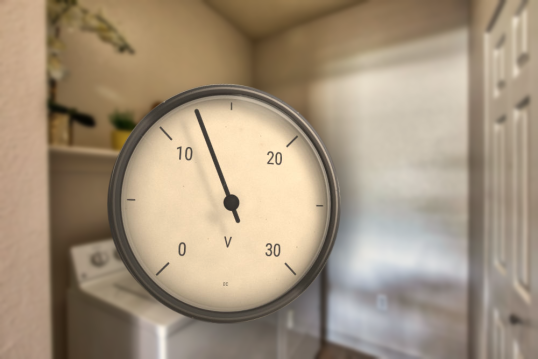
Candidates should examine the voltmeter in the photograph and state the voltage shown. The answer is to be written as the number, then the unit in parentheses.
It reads 12.5 (V)
